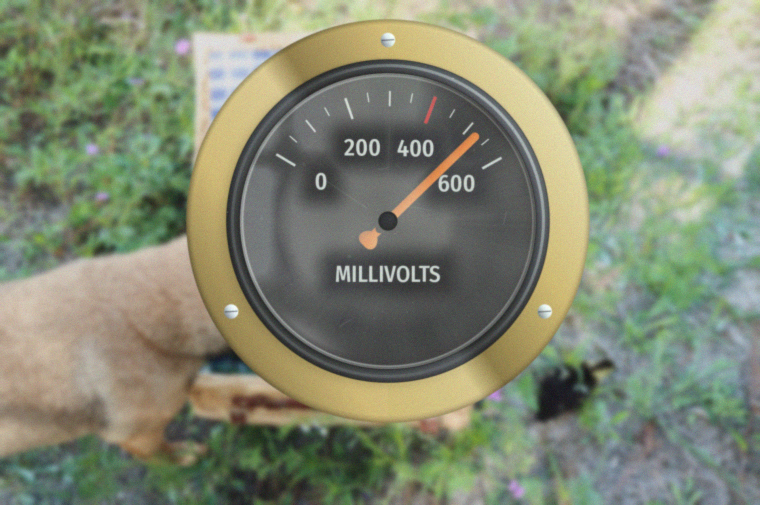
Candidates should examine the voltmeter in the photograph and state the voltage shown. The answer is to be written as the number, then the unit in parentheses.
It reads 525 (mV)
